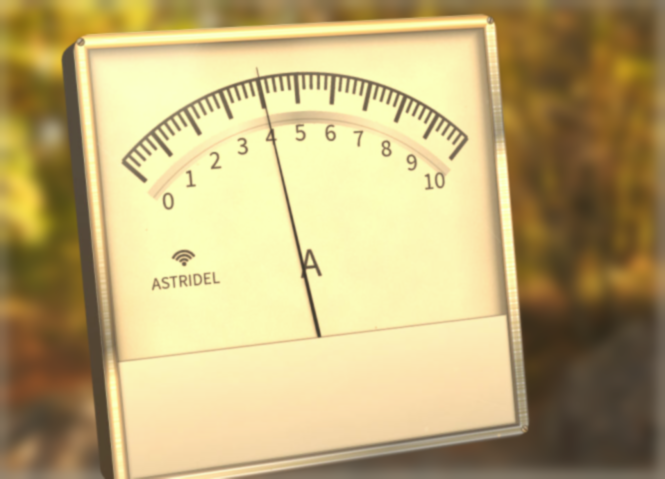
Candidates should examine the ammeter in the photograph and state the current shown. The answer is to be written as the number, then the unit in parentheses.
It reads 4 (A)
